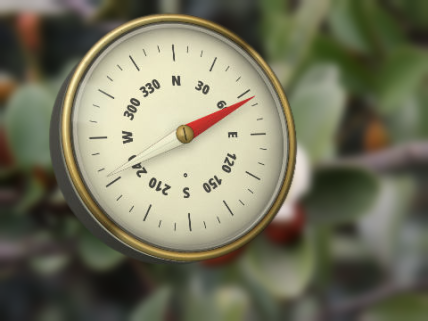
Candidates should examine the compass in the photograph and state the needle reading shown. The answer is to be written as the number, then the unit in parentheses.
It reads 65 (°)
